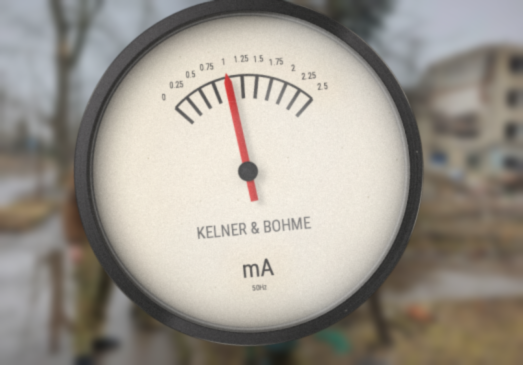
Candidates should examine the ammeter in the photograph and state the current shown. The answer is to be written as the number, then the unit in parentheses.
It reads 1 (mA)
